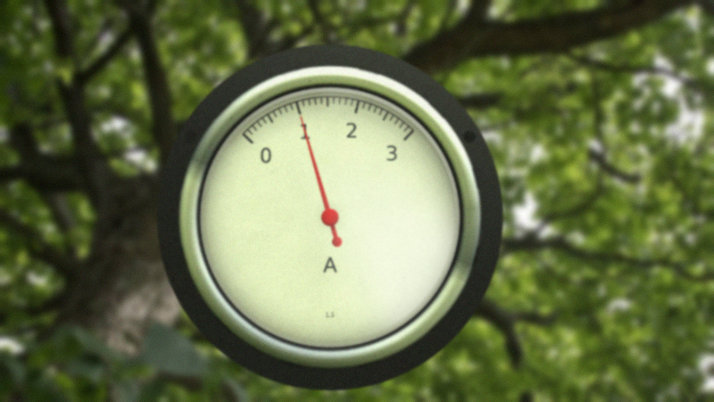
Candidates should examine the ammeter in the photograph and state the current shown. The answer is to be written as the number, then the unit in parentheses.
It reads 1 (A)
